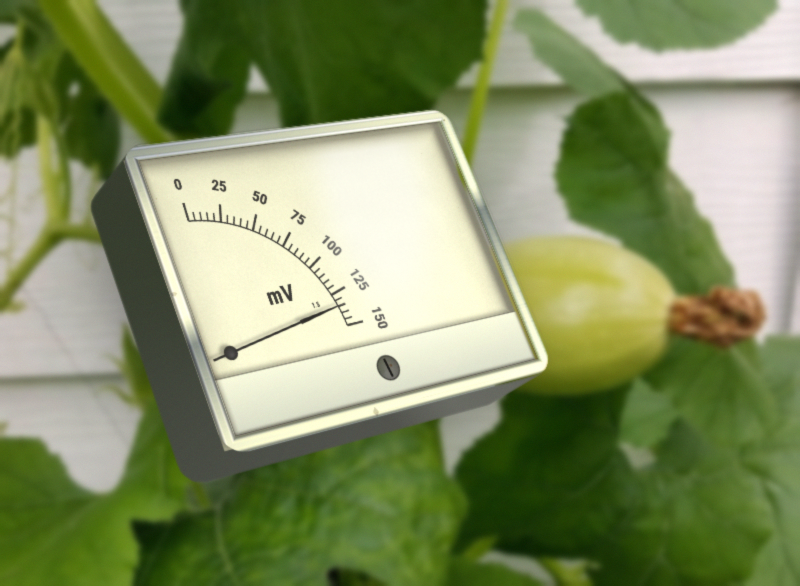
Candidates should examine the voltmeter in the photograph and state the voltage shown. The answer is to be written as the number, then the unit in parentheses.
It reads 135 (mV)
